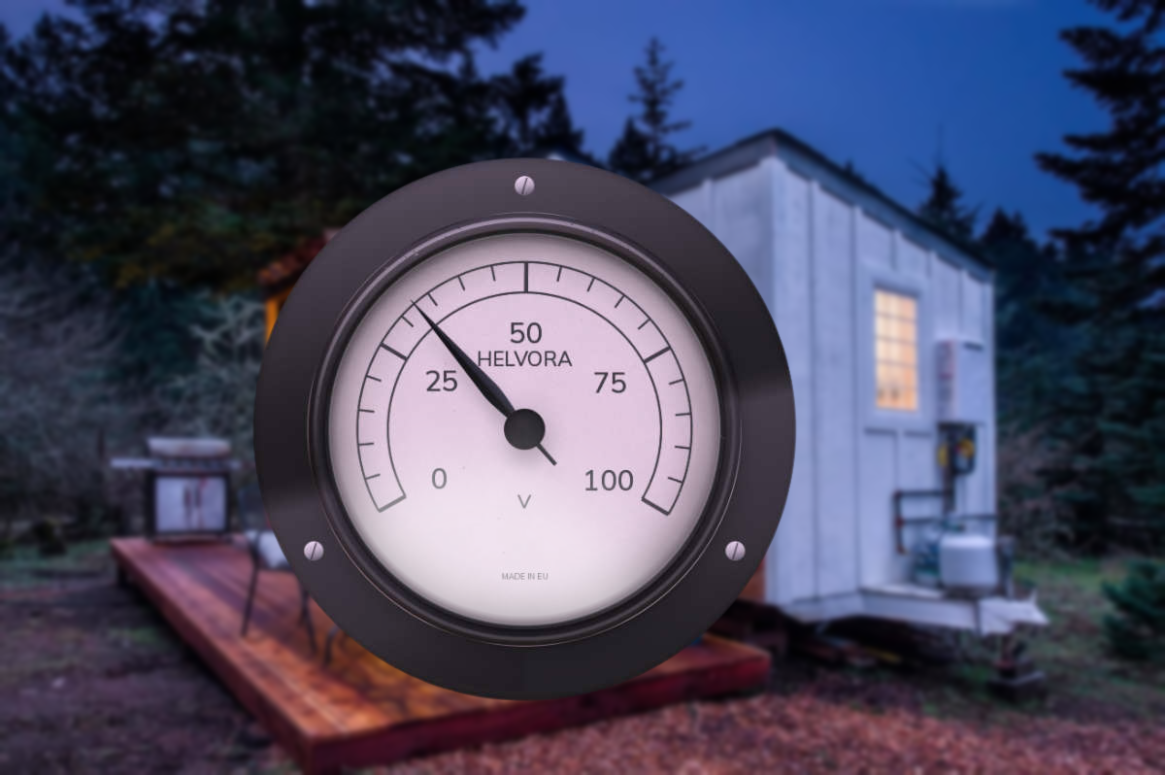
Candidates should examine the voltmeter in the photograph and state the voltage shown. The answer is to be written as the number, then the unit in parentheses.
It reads 32.5 (V)
